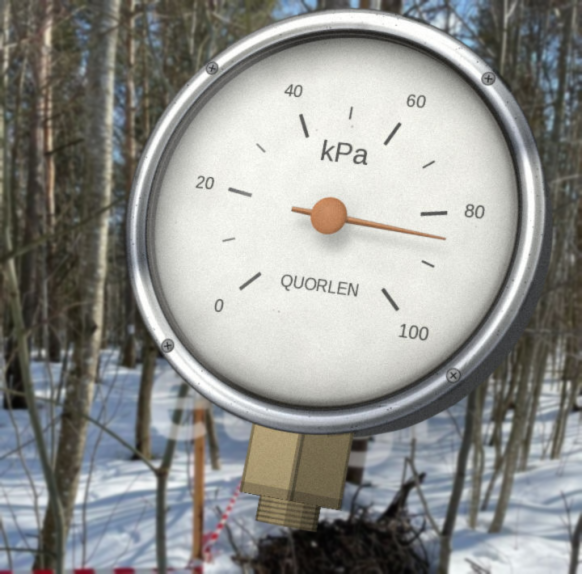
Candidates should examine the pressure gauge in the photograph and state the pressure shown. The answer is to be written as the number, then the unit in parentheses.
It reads 85 (kPa)
